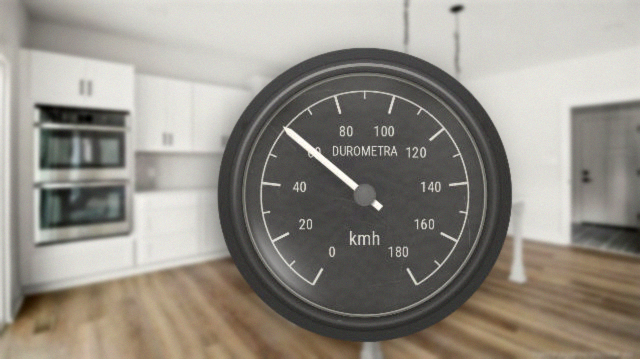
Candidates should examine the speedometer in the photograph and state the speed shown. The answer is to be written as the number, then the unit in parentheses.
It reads 60 (km/h)
